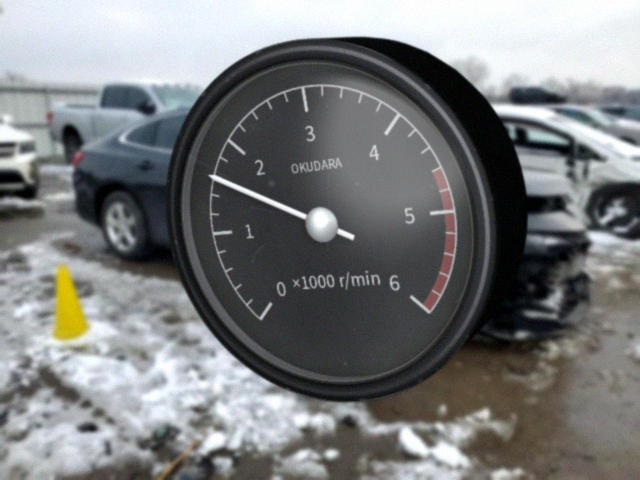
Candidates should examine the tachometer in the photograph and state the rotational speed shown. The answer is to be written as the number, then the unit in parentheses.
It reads 1600 (rpm)
